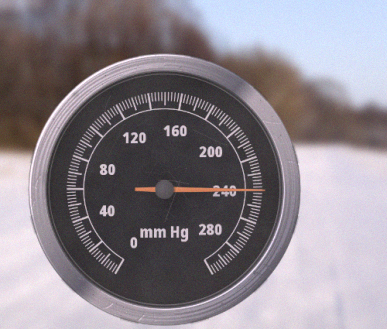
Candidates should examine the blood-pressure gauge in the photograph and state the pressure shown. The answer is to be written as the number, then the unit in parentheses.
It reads 240 (mmHg)
